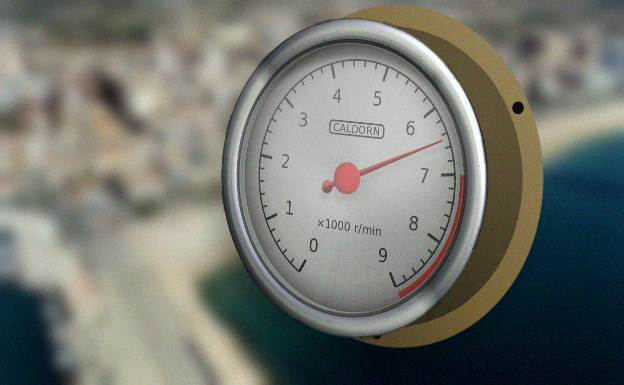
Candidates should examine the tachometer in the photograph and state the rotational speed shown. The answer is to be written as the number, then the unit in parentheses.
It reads 6500 (rpm)
